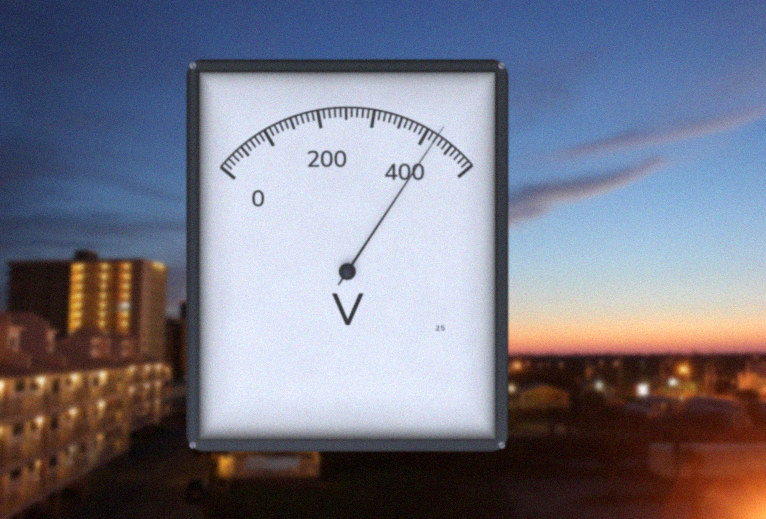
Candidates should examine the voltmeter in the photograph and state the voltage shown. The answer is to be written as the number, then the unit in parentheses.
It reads 420 (V)
